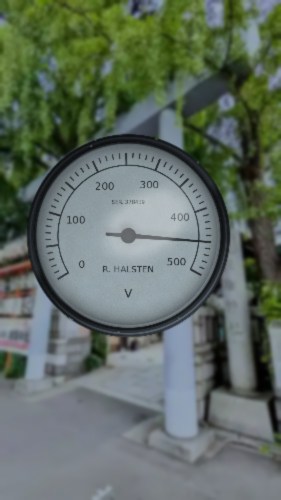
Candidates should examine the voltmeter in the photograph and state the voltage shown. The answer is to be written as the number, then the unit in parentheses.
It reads 450 (V)
